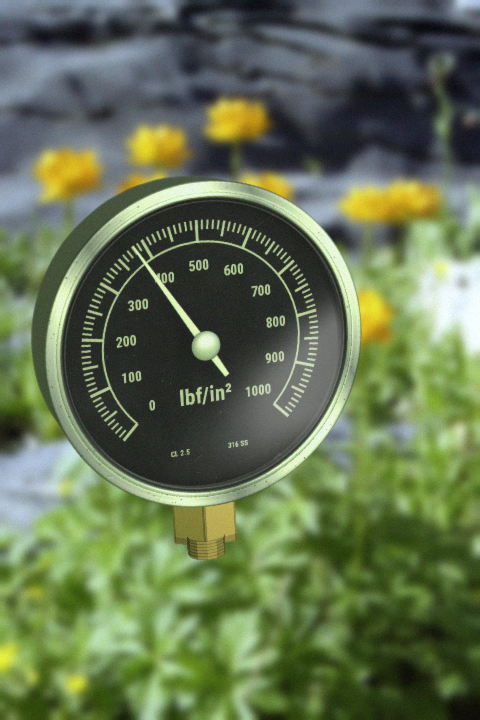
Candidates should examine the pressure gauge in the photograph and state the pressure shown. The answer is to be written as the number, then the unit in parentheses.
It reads 380 (psi)
